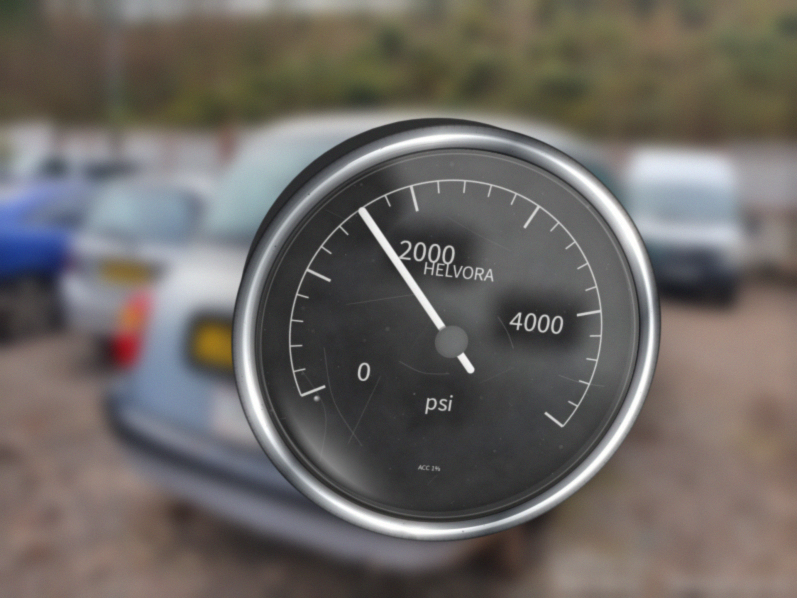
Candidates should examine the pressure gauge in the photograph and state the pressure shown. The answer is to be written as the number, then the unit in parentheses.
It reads 1600 (psi)
